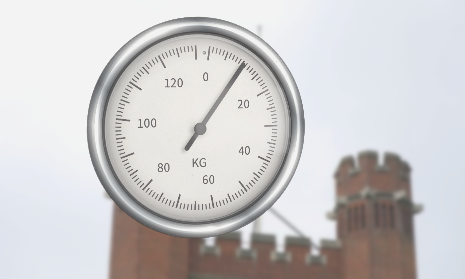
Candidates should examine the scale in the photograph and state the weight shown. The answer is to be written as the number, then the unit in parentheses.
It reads 10 (kg)
